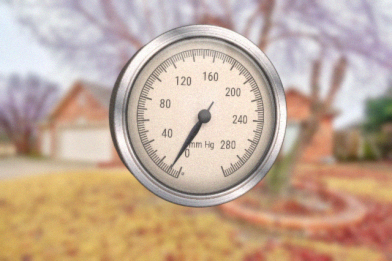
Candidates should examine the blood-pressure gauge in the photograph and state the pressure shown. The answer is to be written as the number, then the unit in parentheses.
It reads 10 (mmHg)
